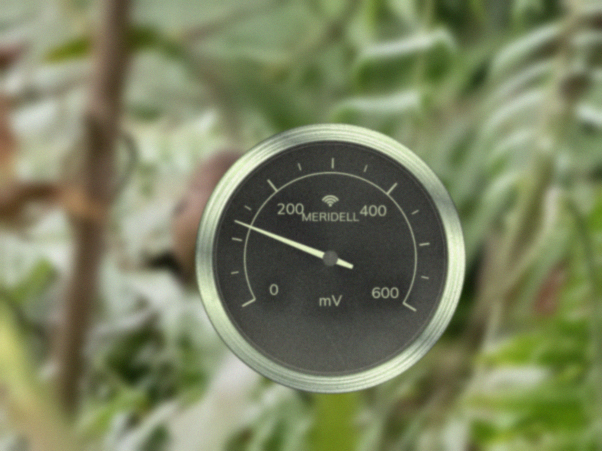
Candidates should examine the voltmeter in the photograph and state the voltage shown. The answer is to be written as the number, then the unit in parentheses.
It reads 125 (mV)
